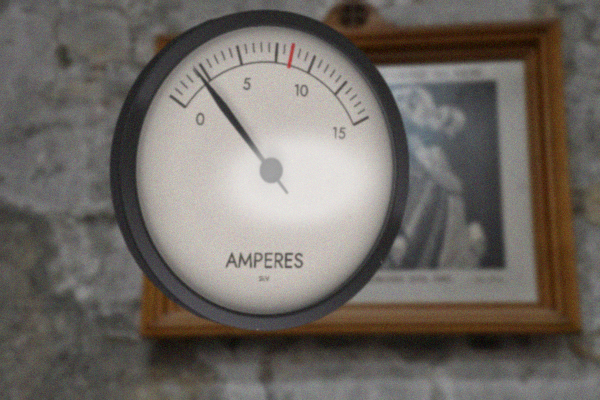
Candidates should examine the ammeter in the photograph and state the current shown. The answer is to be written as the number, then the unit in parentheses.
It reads 2 (A)
